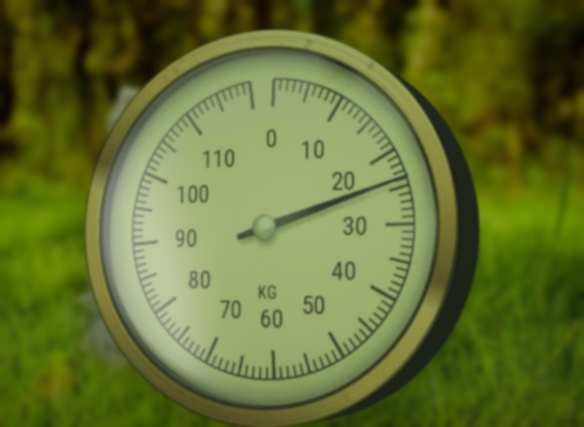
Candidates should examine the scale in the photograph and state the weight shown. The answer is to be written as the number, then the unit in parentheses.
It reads 24 (kg)
